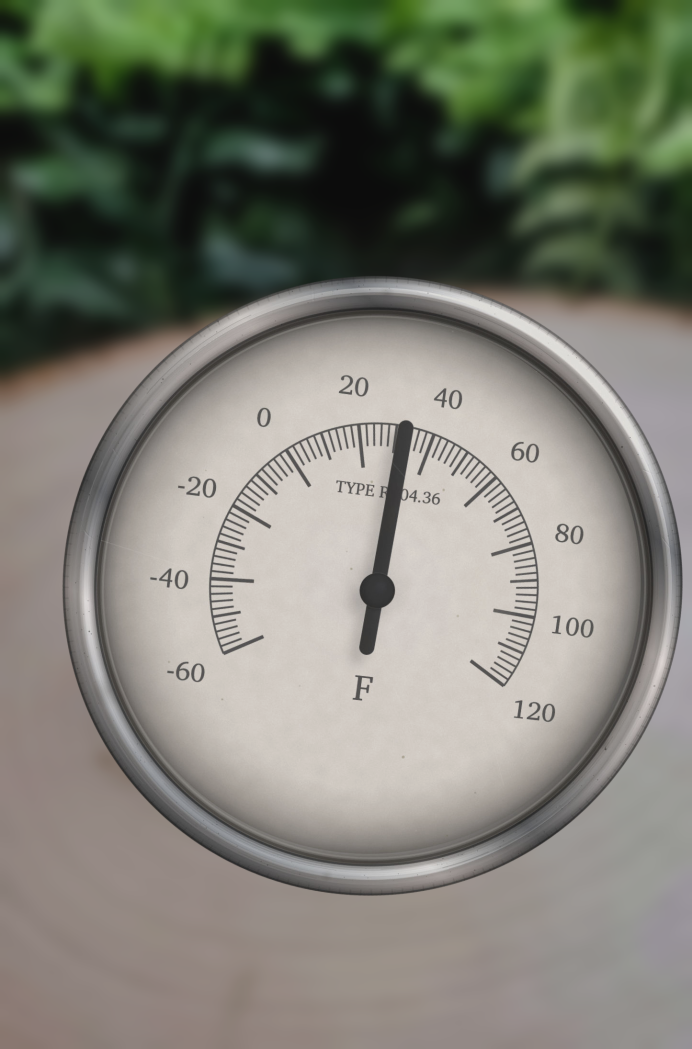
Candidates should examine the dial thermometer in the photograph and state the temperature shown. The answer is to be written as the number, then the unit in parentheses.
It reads 32 (°F)
